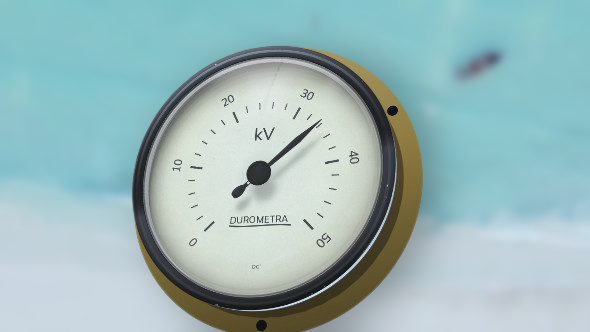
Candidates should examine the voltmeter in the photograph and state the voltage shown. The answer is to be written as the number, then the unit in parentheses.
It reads 34 (kV)
